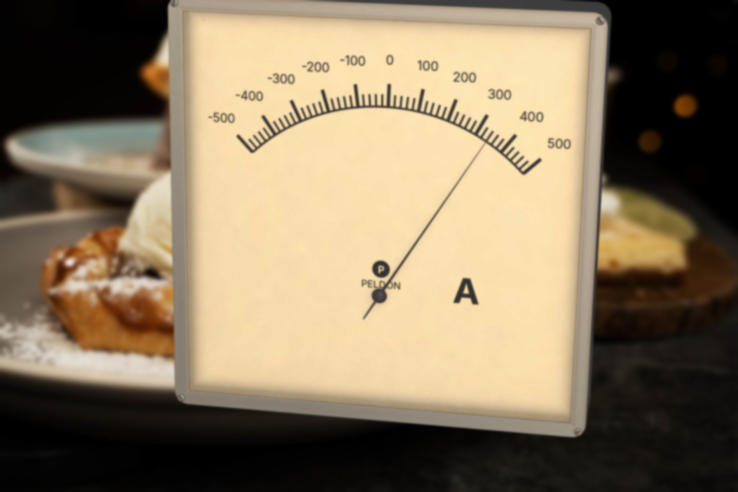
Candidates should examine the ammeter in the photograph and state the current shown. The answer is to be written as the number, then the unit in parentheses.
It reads 340 (A)
